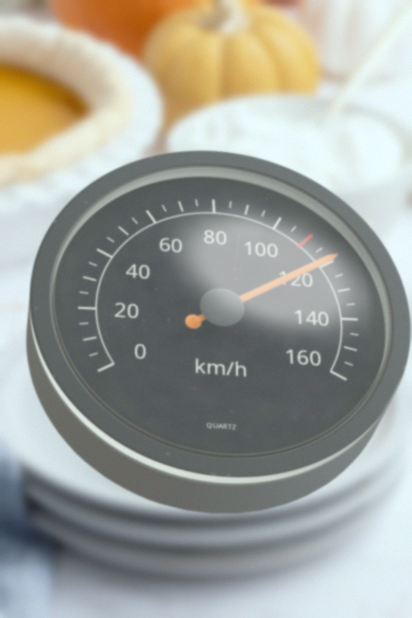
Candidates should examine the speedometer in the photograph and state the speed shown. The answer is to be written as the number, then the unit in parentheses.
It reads 120 (km/h)
